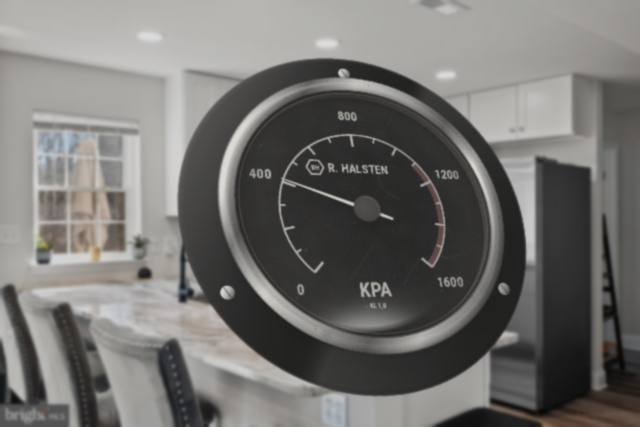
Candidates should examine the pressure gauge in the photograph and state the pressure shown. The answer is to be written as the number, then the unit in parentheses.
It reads 400 (kPa)
